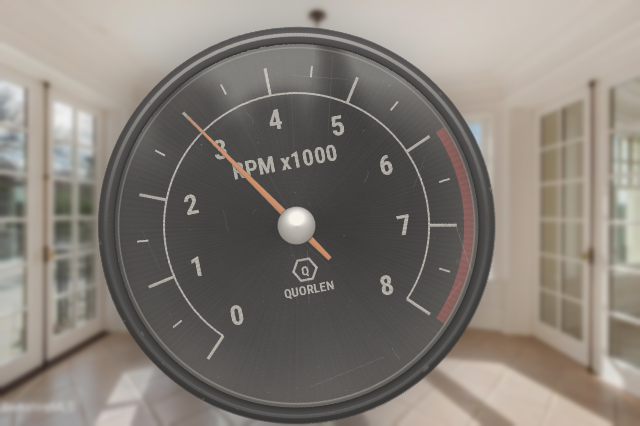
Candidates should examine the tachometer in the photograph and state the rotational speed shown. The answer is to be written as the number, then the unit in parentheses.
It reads 3000 (rpm)
